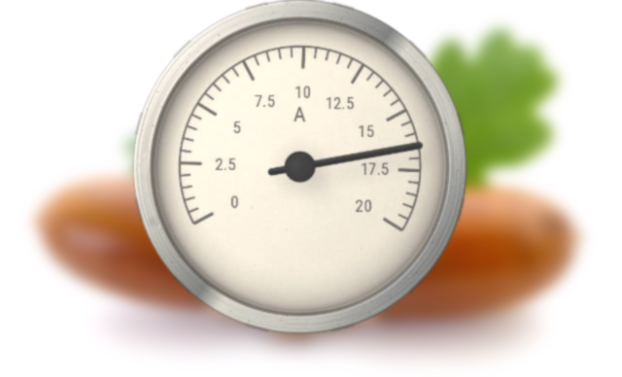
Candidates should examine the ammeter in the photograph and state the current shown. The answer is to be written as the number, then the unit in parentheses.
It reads 16.5 (A)
